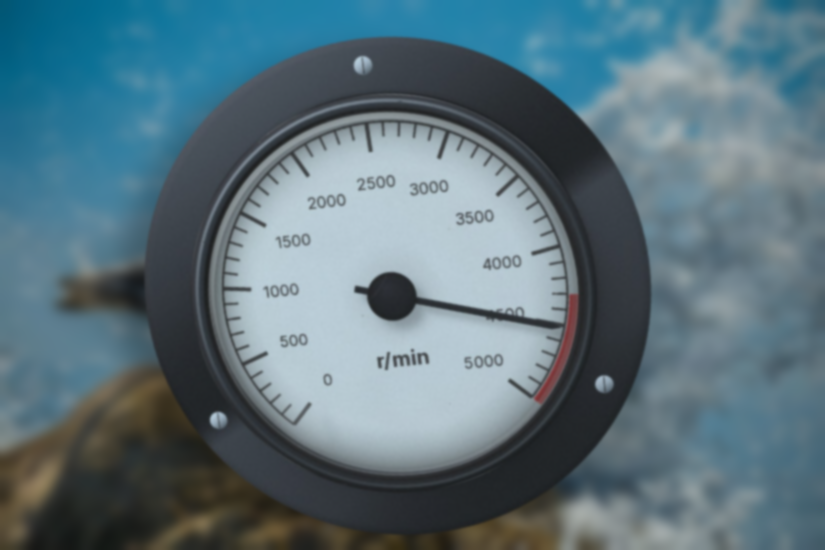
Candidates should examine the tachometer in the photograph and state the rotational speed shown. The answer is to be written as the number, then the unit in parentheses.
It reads 4500 (rpm)
